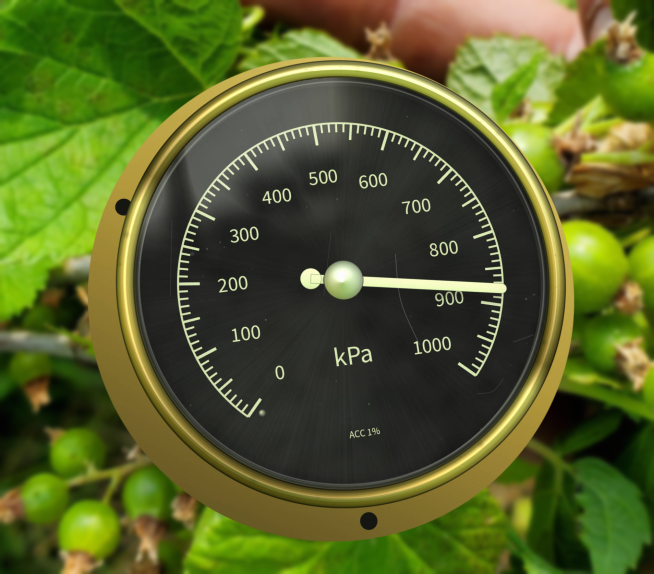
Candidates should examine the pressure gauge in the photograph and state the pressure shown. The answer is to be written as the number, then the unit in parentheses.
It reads 880 (kPa)
